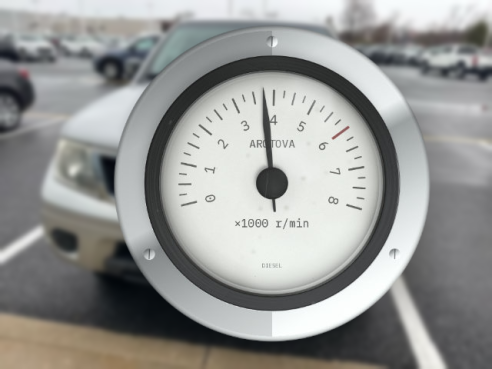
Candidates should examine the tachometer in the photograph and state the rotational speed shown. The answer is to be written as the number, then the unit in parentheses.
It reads 3750 (rpm)
